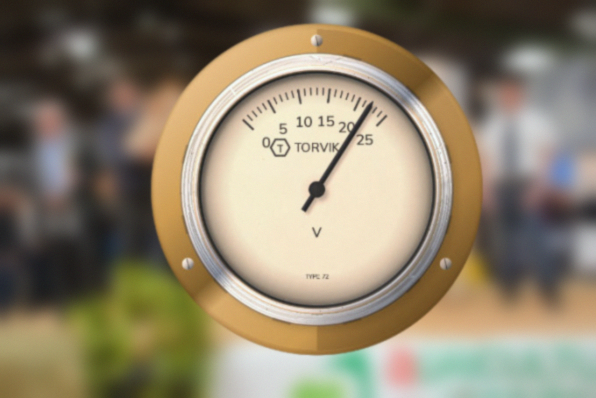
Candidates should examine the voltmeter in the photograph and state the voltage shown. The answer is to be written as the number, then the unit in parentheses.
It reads 22 (V)
